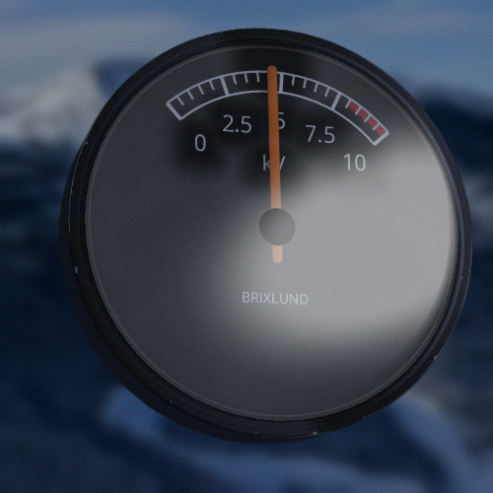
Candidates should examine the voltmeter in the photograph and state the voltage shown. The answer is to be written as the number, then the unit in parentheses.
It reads 4.5 (kV)
